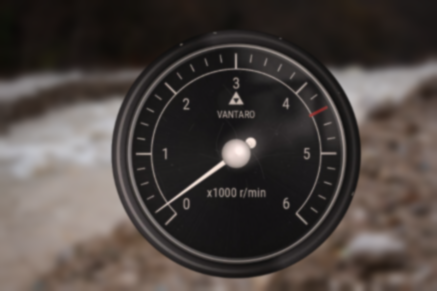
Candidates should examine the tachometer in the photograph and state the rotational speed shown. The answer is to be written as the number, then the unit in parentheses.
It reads 200 (rpm)
